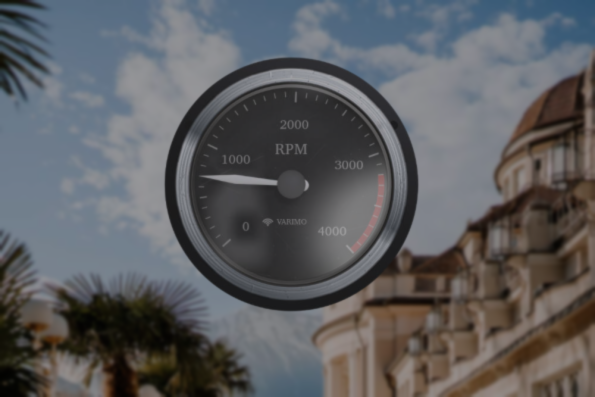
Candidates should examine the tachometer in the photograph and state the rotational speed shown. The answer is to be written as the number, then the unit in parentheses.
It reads 700 (rpm)
